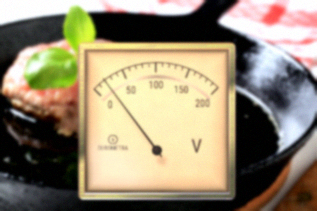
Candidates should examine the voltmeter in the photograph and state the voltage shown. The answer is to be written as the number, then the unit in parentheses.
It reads 20 (V)
